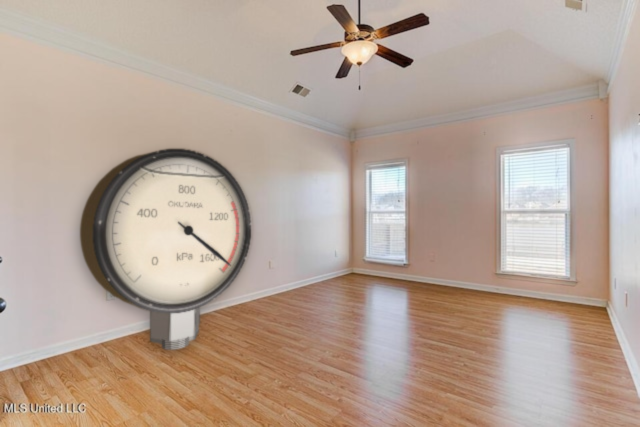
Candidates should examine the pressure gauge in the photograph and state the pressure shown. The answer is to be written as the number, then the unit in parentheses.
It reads 1550 (kPa)
